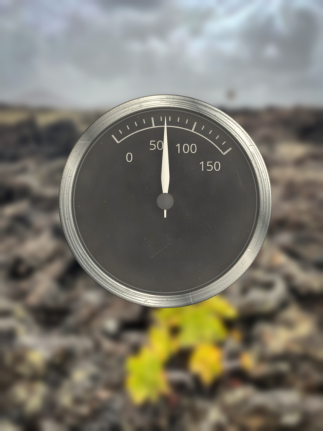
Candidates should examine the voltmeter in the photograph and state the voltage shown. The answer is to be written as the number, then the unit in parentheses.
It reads 65 (V)
